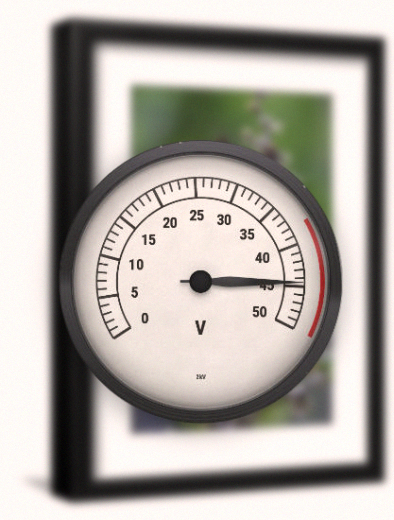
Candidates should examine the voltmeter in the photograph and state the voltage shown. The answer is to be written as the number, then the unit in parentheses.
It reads 44.5 (V)
